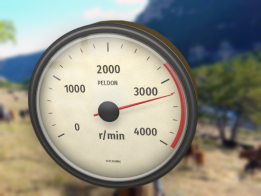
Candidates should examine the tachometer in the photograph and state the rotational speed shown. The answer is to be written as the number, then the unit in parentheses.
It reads 3200 (rpm)
